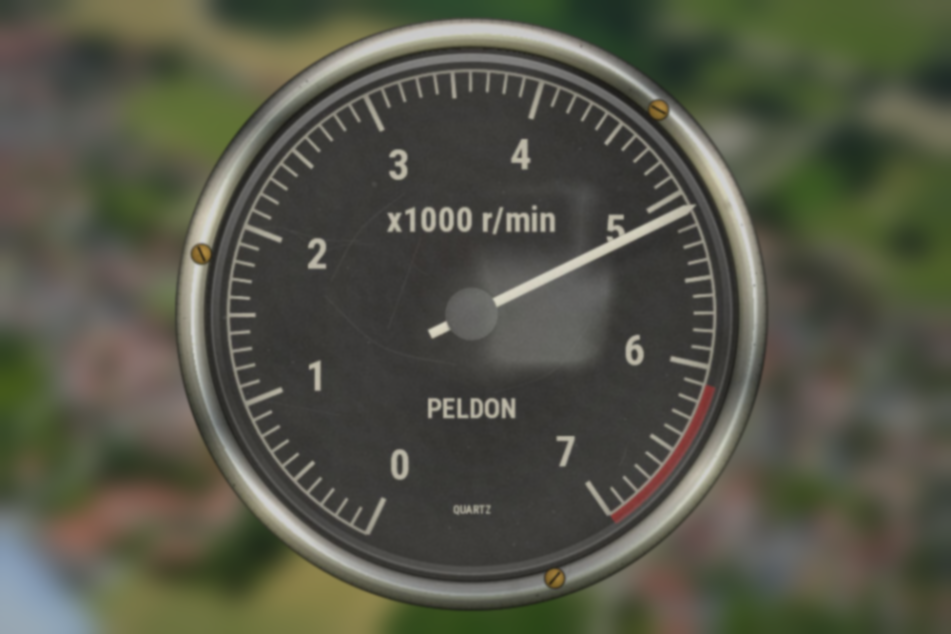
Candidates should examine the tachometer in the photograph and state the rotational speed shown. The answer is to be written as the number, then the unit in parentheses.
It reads 5100 (rpm)
